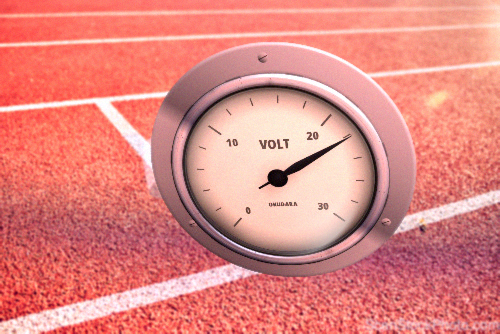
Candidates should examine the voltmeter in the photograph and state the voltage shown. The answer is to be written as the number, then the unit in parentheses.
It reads 22 (V)
